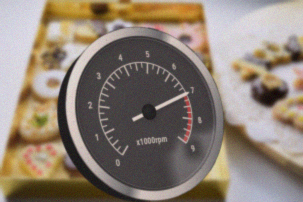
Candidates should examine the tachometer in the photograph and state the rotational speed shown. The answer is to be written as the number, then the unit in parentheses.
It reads 7000 (rpm)
